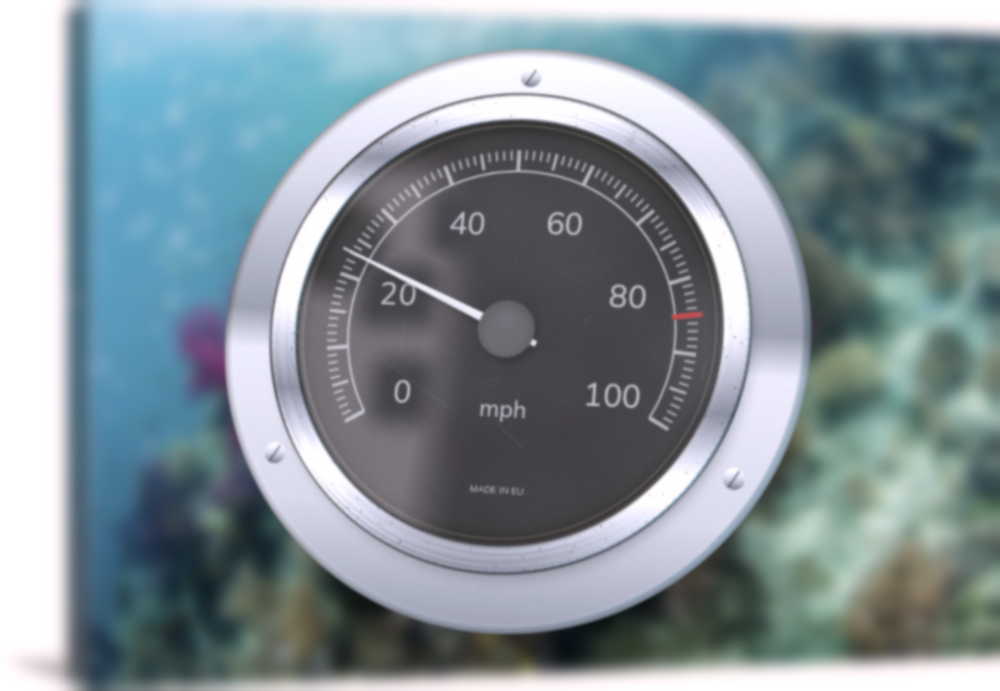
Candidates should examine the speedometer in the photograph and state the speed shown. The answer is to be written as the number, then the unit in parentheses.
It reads 23 (mph)
